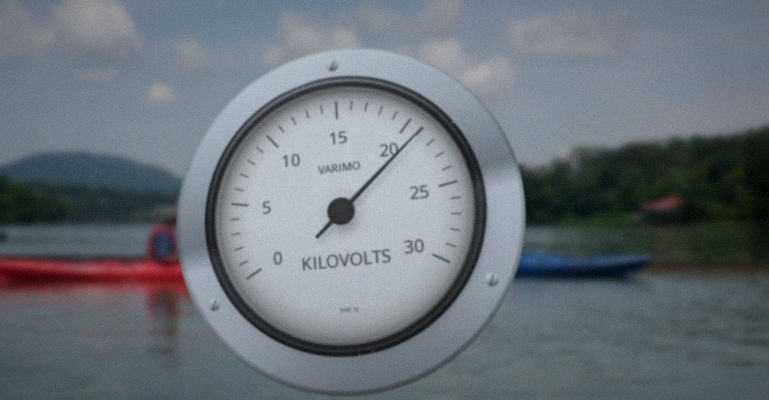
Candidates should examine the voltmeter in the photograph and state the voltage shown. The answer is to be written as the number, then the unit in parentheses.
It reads 21 (kV)
